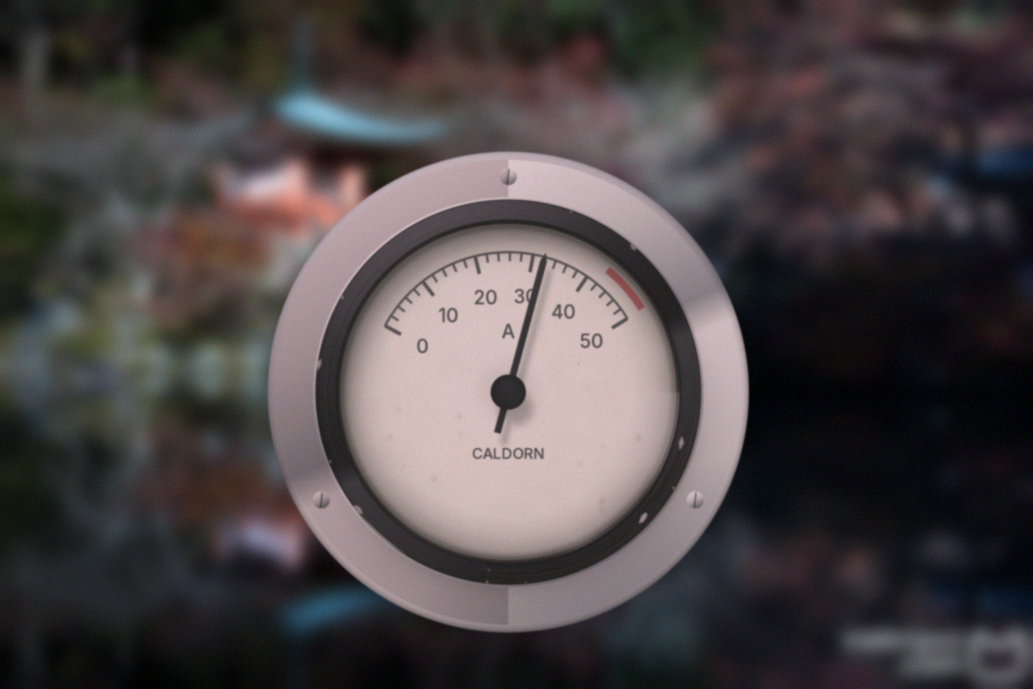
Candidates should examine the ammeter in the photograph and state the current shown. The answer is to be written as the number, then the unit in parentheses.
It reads 32 (A)
